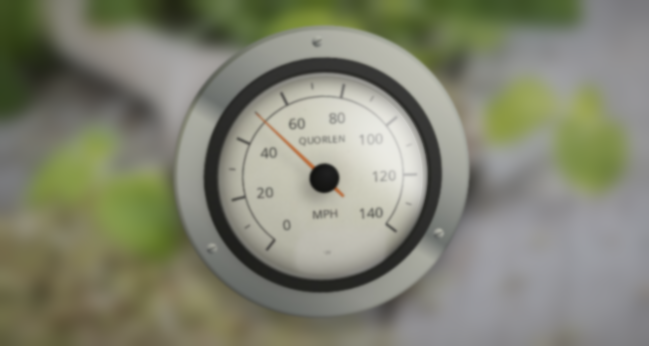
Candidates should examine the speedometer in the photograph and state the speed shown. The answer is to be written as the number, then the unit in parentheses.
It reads 50 (mph)
